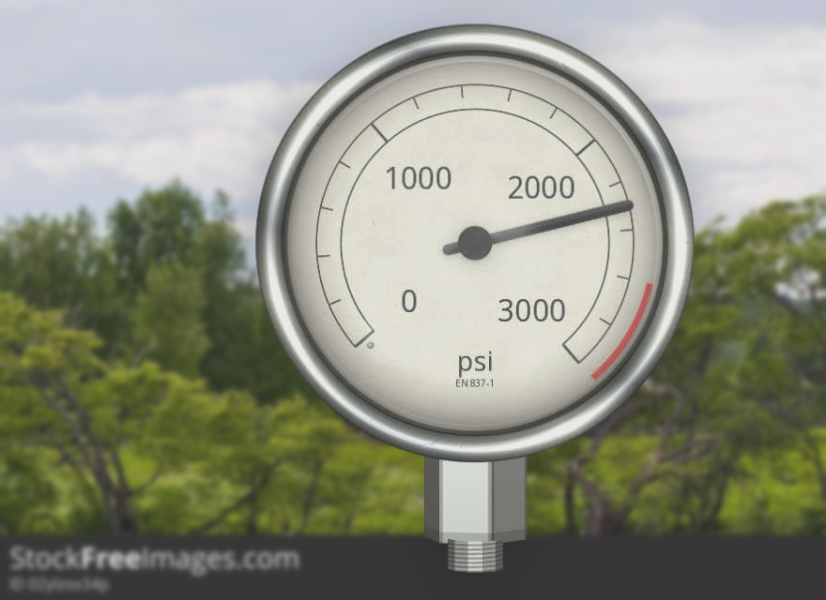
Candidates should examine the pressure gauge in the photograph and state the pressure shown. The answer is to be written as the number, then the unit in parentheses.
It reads 2300 (psi)
